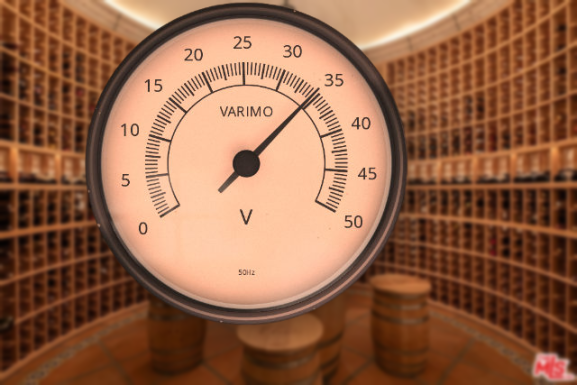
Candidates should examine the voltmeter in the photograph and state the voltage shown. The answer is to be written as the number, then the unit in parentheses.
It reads 34.5 (V)
